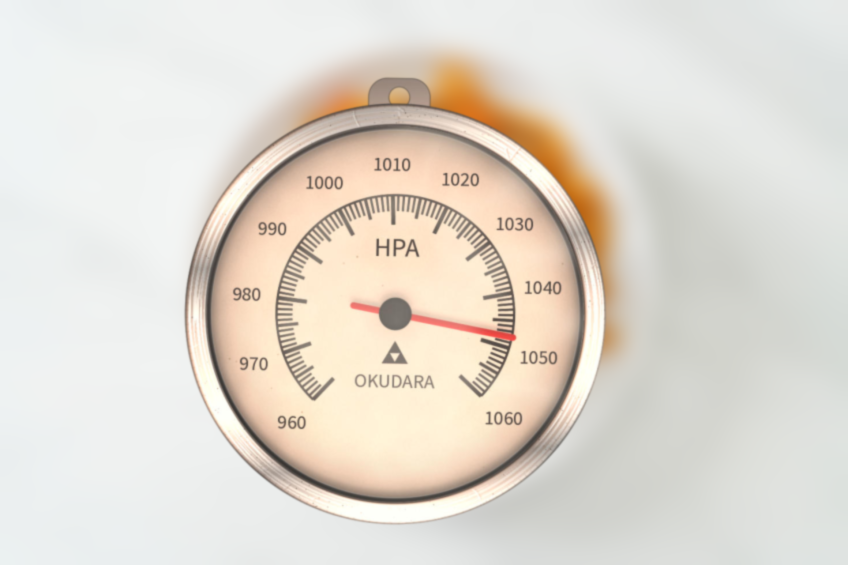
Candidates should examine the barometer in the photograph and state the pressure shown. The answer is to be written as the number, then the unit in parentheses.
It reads 1048 (hPa)
